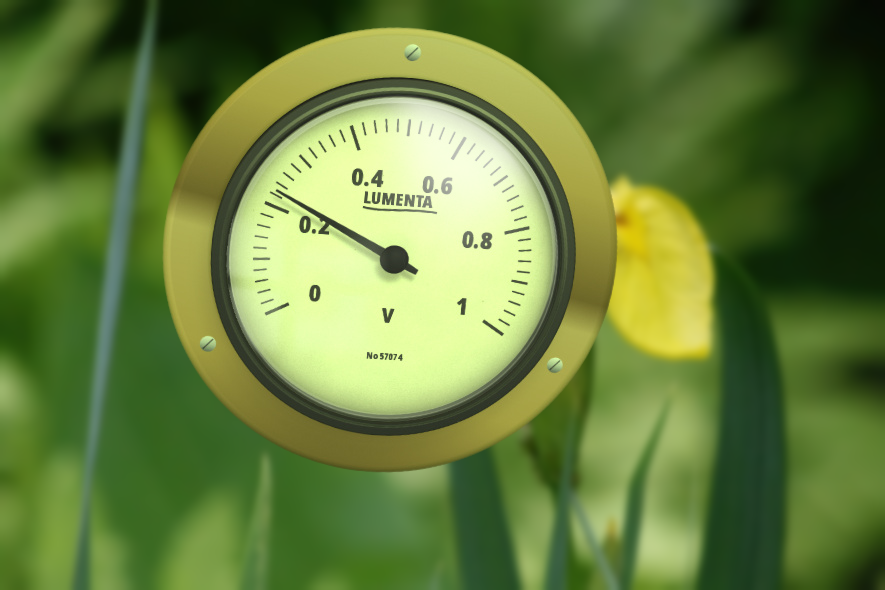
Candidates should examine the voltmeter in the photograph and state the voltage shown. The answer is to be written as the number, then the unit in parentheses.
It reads 0.23 (V)
